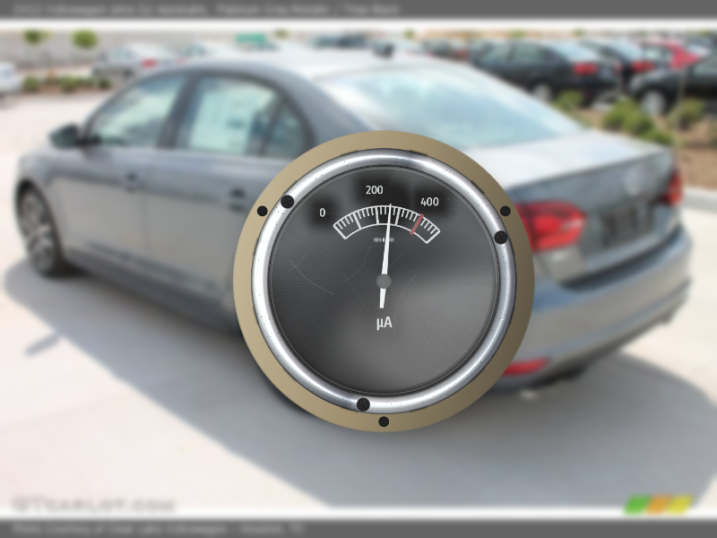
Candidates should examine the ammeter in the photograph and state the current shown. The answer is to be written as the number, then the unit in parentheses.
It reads 260 (µA)
